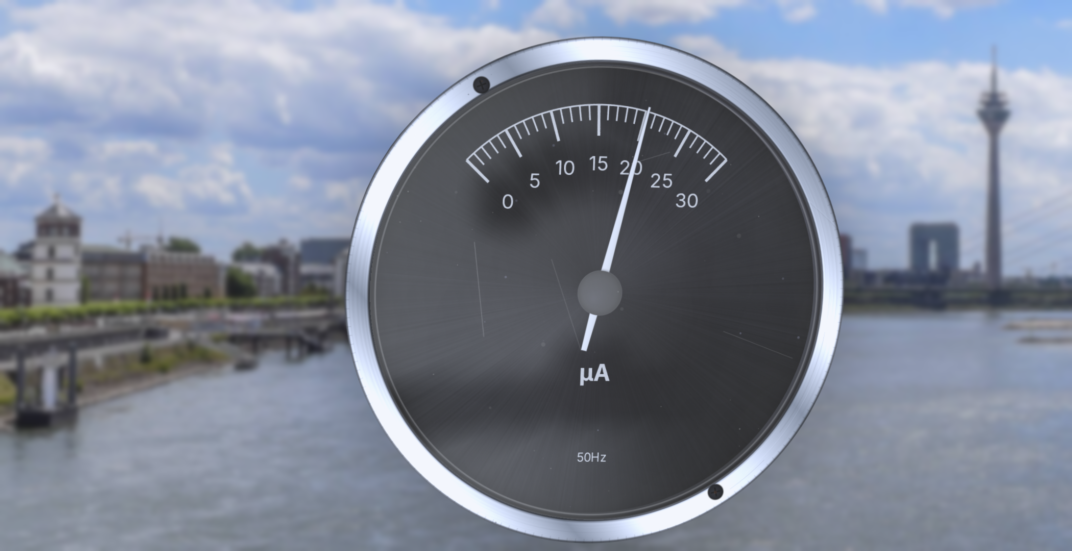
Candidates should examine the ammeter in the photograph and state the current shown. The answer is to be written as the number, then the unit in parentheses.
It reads 20 (µA)
